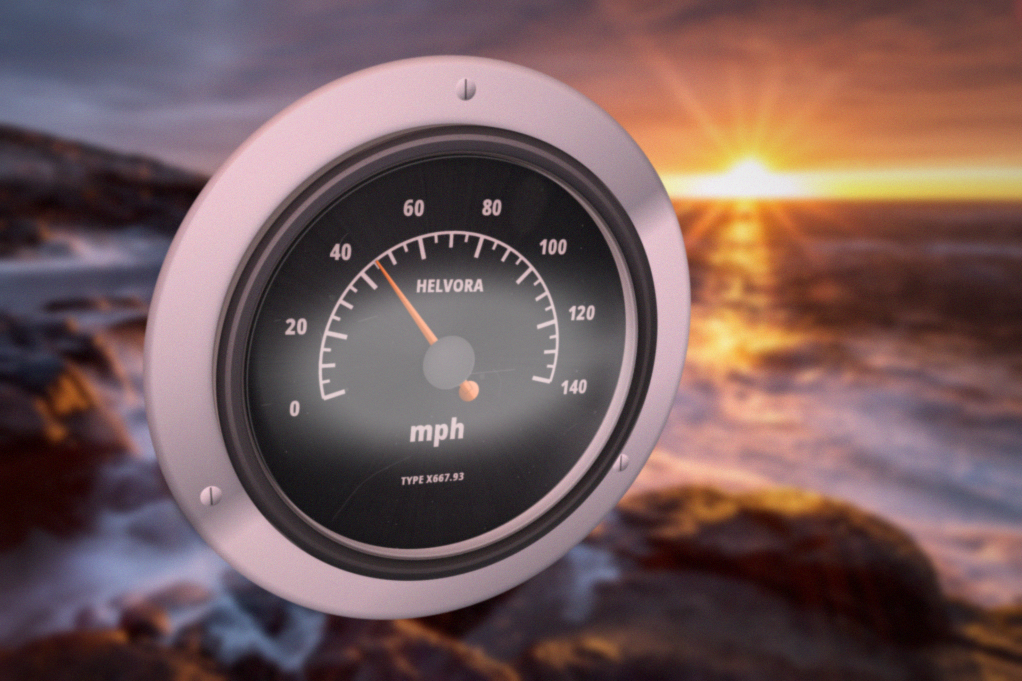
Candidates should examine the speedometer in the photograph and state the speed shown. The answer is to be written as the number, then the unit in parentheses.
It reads 45 (mph)
